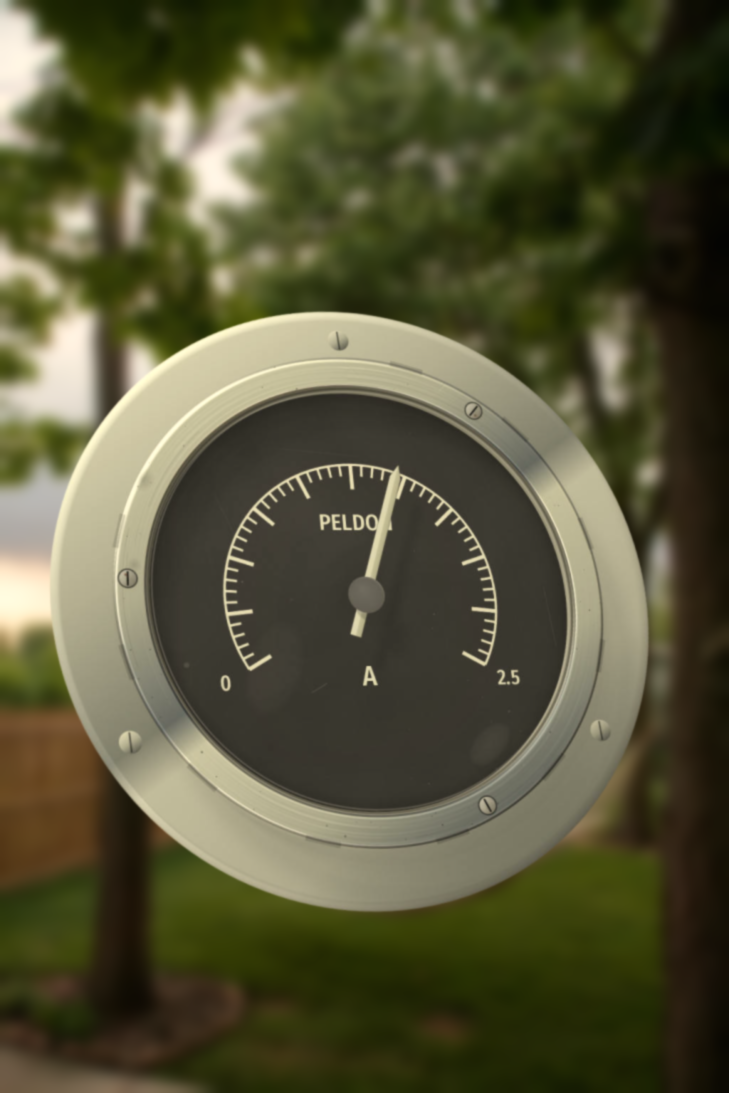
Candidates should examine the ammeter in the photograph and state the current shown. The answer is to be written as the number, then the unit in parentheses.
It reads 1.45 (A)
